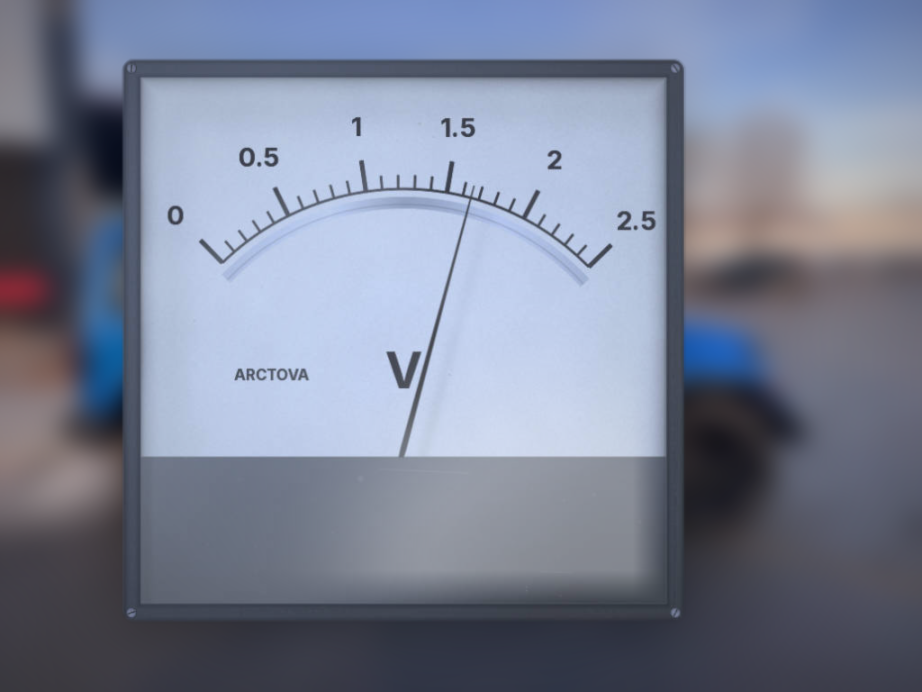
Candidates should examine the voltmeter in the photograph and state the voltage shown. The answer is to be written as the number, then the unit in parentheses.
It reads 1.65 (V)
